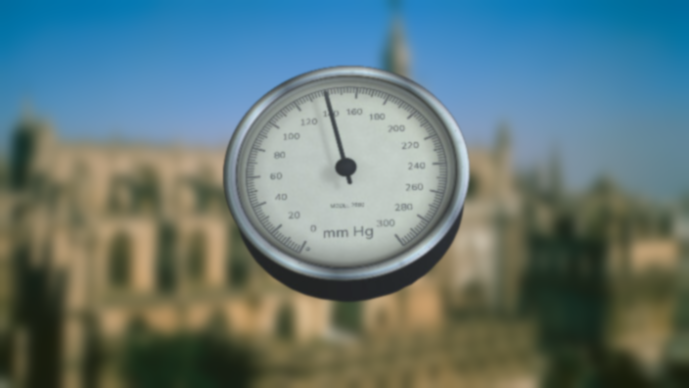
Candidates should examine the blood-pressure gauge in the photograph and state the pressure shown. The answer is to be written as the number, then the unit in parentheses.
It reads 140 (mmHg)
